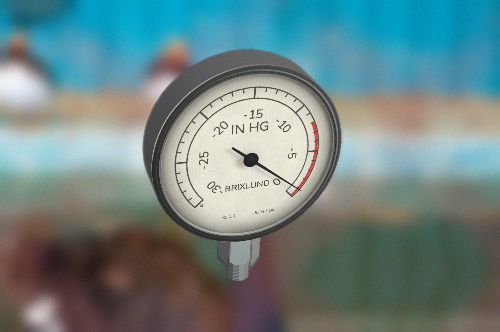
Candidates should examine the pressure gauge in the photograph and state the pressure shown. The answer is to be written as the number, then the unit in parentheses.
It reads -1 (inHg)
